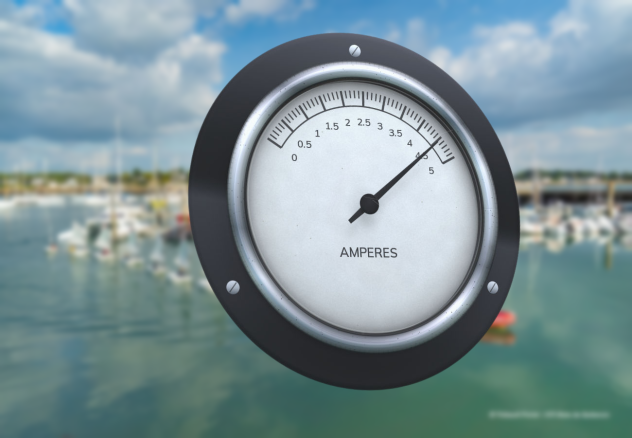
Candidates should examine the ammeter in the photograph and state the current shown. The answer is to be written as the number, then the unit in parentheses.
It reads 4.5 (A)
